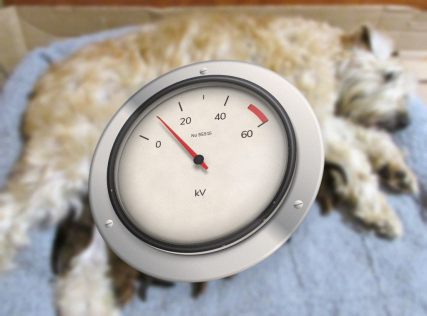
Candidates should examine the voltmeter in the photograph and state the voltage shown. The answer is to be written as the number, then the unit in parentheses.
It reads 10 (kV)
